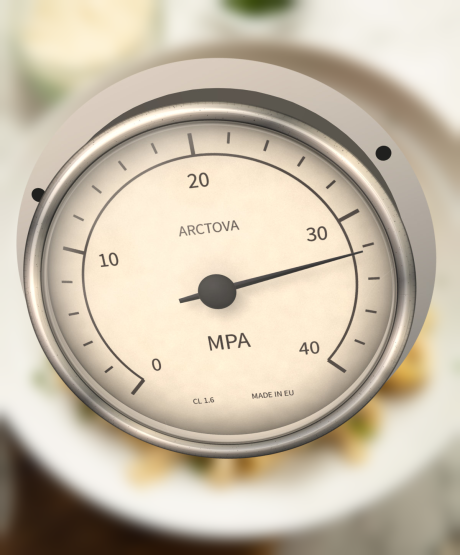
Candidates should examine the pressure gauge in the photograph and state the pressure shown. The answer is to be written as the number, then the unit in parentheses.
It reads 32 (MPa)
